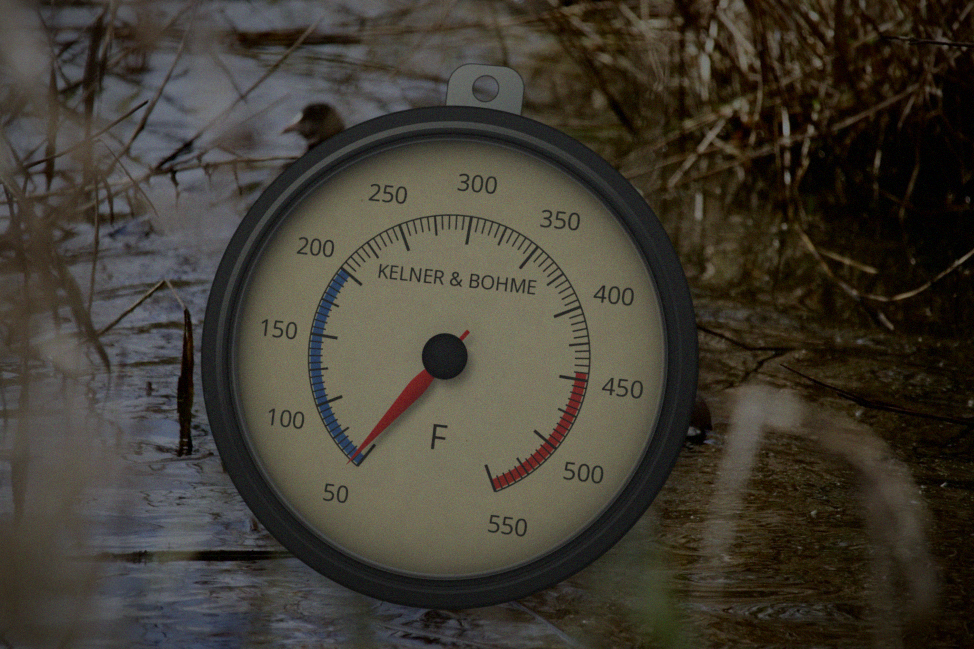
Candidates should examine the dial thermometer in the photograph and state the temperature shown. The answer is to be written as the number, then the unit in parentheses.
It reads 55 (°F)
